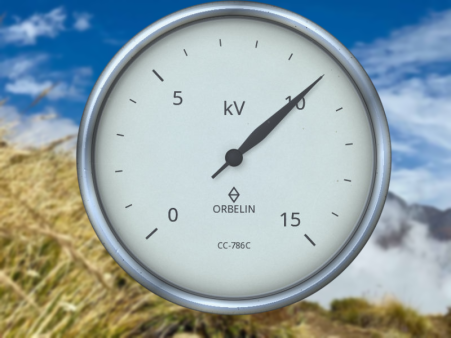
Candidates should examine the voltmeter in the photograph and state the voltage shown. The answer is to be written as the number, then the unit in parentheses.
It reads 10 (kV)
